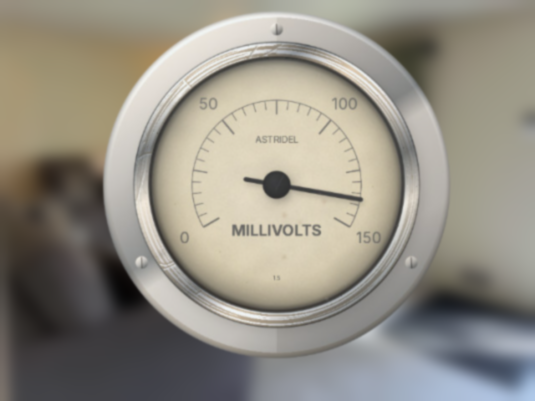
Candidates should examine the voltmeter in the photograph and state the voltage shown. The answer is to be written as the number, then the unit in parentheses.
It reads 137.5 (mV)
